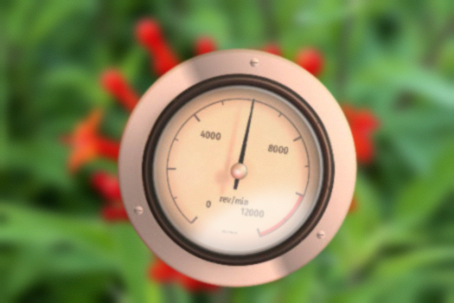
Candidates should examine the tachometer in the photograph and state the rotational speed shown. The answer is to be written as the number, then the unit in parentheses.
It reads 6000 (rpm)
